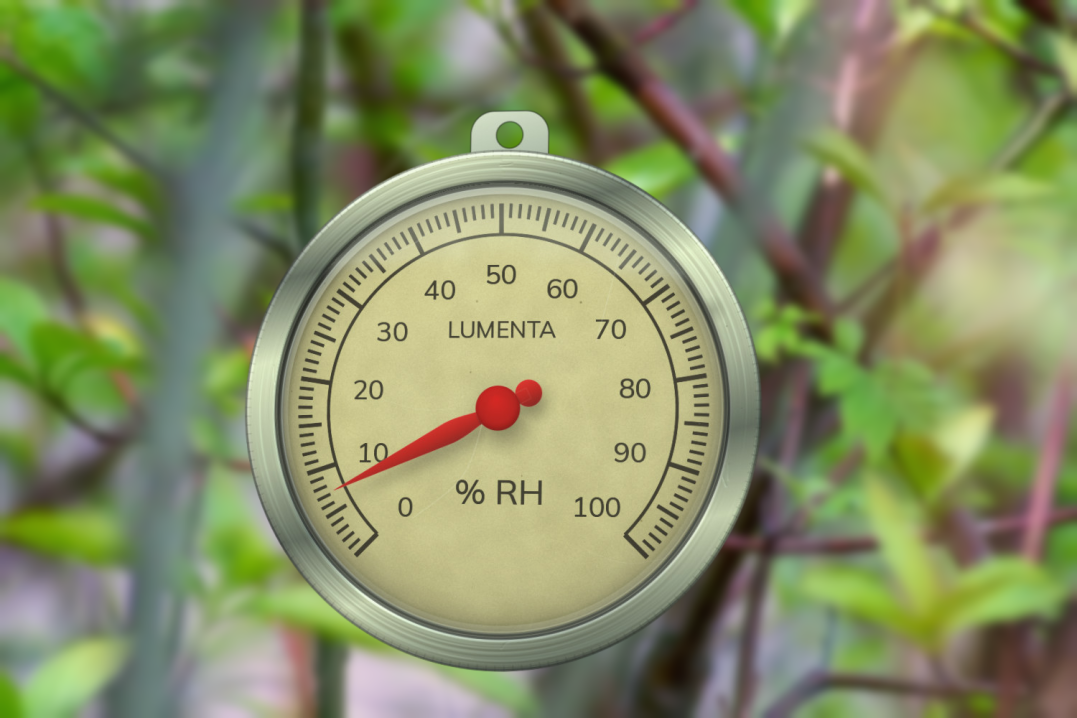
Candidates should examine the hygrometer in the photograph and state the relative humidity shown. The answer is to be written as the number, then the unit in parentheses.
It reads 7 (%)
